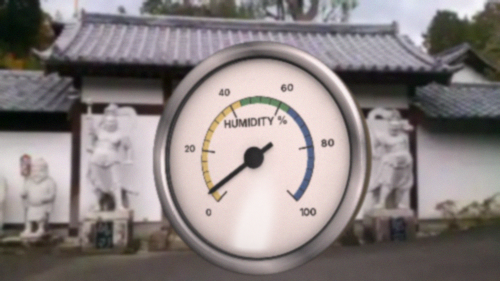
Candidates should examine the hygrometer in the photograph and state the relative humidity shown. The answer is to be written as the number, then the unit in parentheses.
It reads 4 (%)
